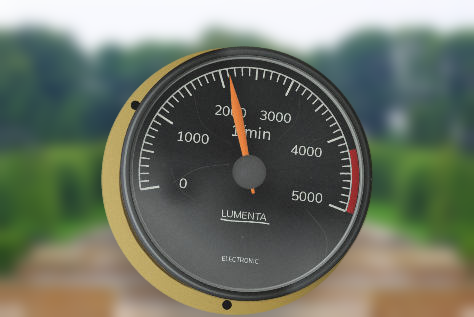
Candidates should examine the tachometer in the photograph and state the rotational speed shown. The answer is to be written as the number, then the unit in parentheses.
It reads 2100 (rpm)
